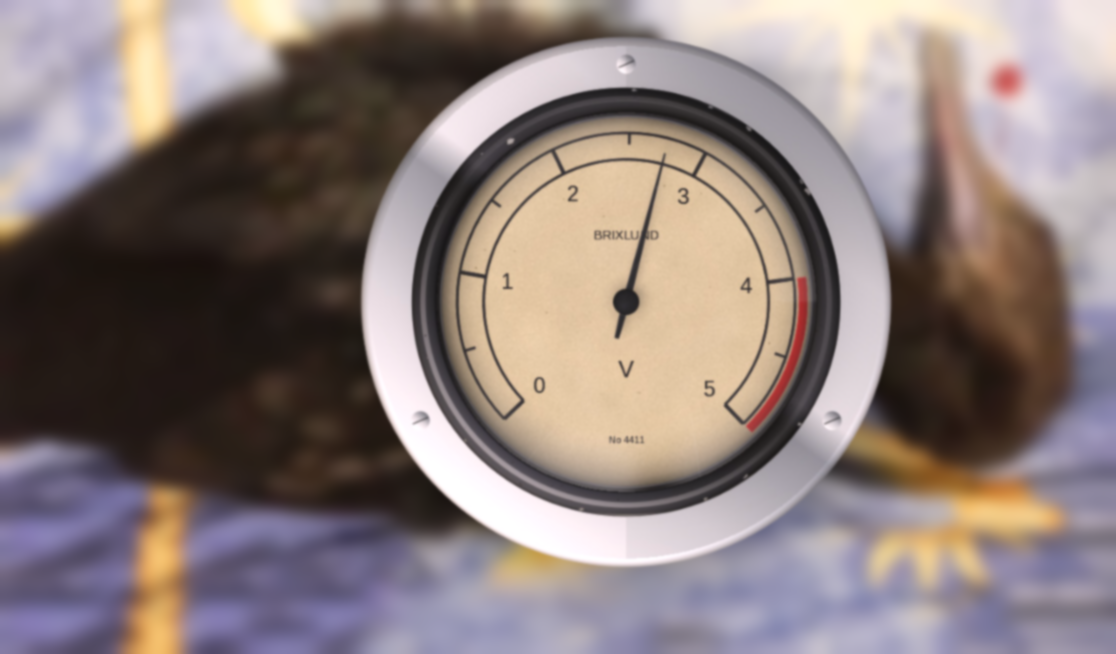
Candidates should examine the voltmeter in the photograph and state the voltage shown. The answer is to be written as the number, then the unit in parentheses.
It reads 2.75 (V)
